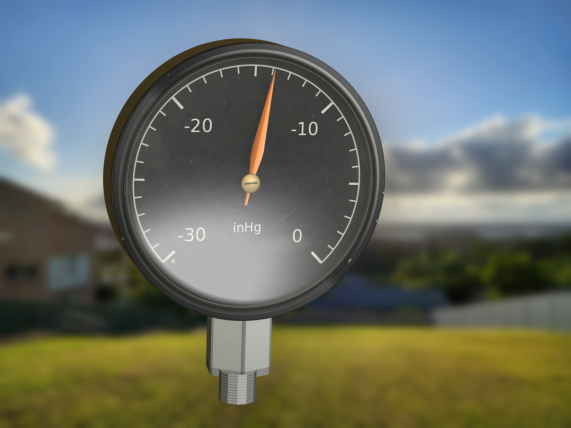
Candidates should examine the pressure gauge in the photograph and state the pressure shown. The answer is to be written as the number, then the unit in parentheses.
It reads -14 (inHg)
